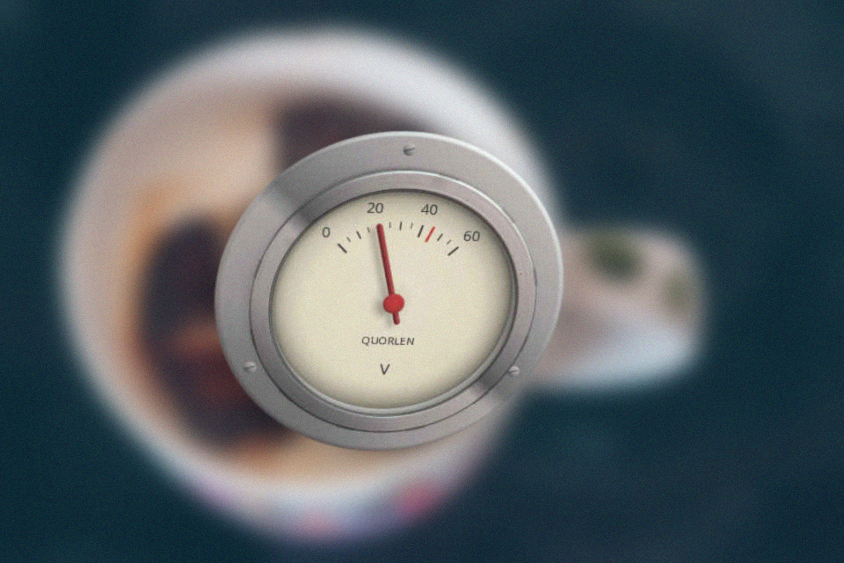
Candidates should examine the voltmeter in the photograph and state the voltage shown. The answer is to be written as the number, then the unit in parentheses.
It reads 20 (V)
